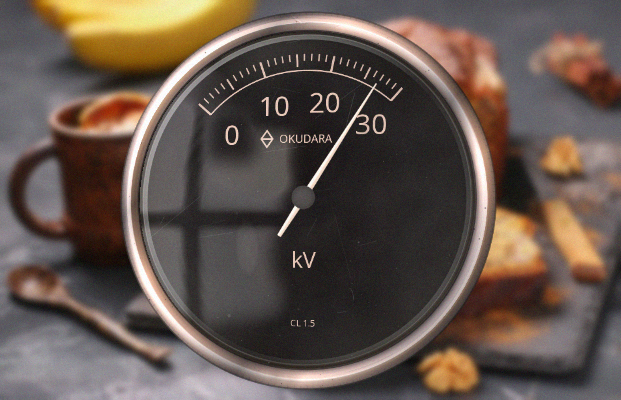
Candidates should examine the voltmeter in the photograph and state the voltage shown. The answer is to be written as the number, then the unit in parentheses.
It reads 27 (kV)
